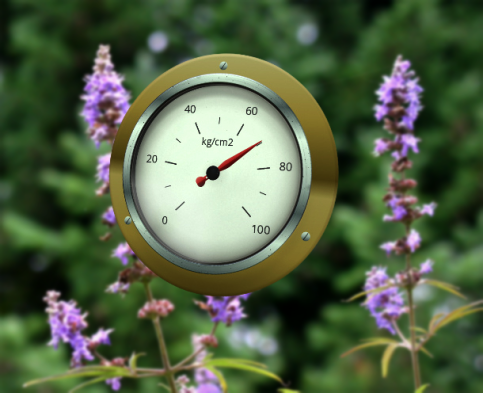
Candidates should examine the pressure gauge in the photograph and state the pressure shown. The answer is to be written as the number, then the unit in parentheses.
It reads 70 (kg/cm²)
